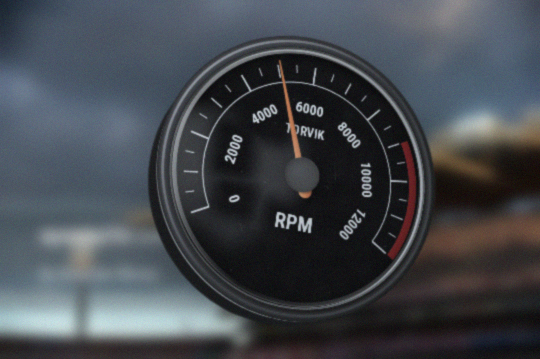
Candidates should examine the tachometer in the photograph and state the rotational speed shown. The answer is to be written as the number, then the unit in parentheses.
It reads 5000 (rpm)
